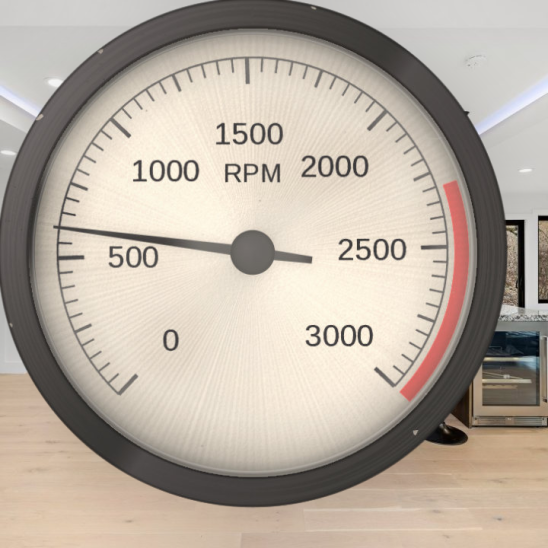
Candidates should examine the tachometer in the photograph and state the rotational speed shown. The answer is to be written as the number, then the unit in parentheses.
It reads 600 (rpm)
